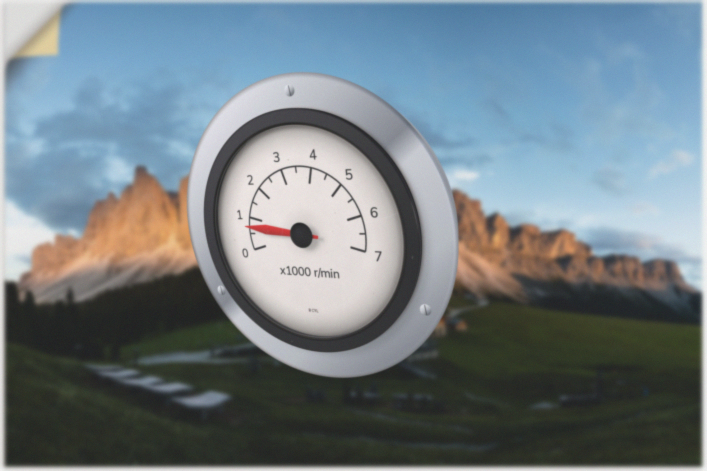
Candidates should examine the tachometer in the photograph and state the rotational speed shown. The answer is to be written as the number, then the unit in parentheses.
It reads 750 (rpm)
